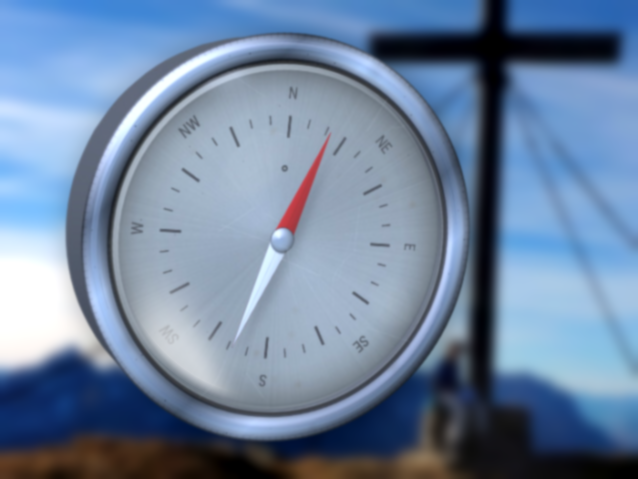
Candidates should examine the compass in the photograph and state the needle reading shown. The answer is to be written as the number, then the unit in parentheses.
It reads 20 (°)
